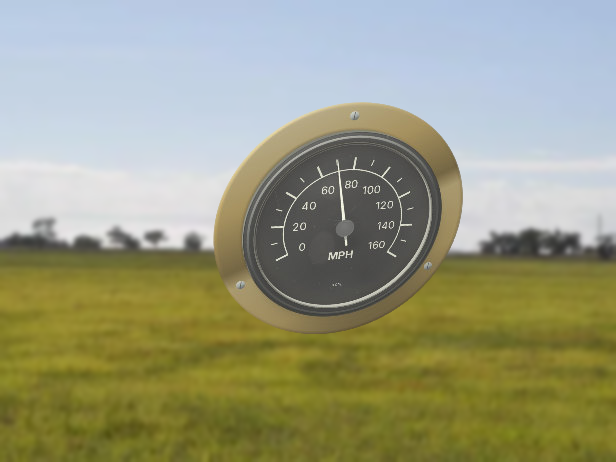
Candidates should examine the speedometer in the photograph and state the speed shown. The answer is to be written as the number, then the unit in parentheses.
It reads 70 (mph)
